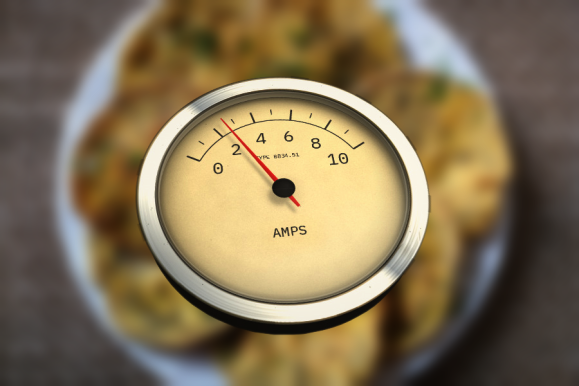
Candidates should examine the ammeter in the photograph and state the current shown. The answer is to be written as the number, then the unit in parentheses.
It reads 2.5 (A)
